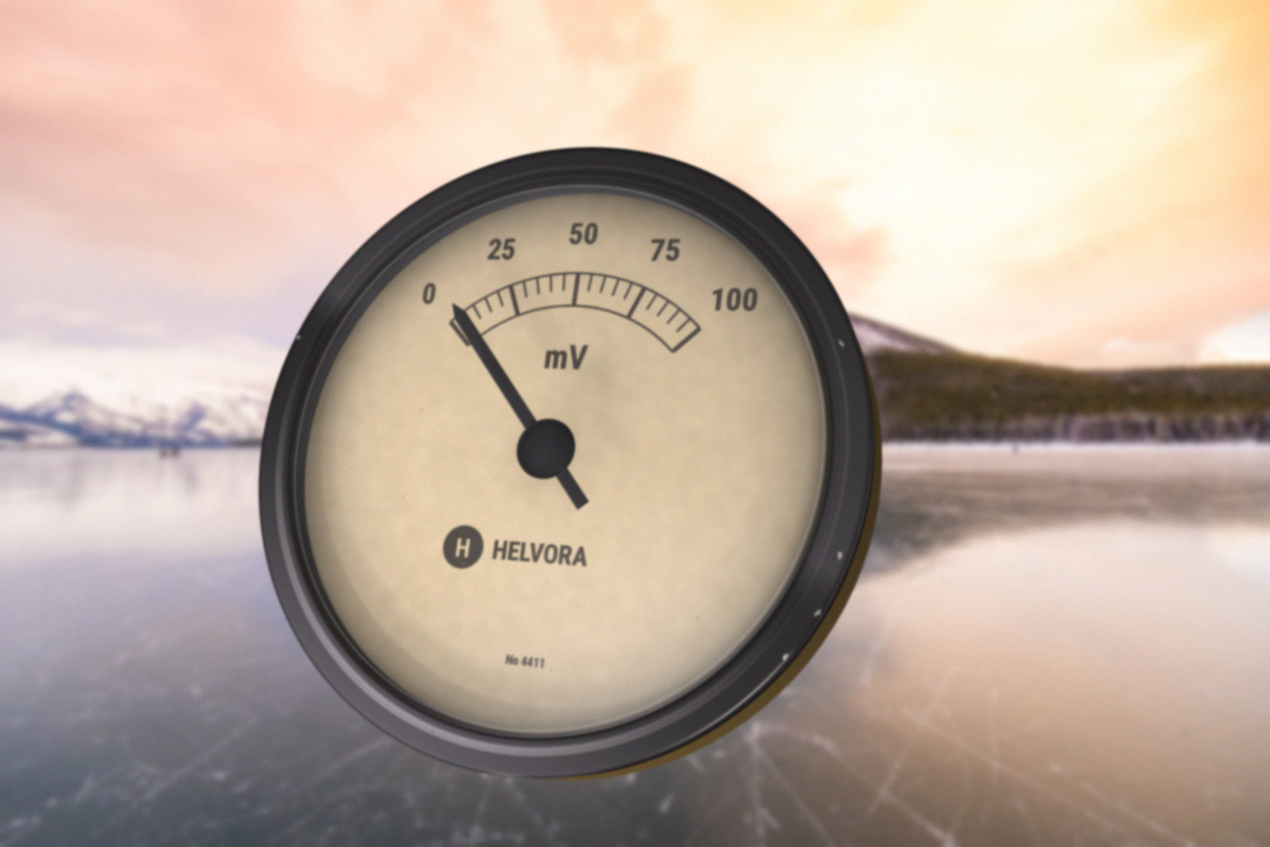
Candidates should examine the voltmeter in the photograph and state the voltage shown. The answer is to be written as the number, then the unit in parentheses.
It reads 5 (mV)
